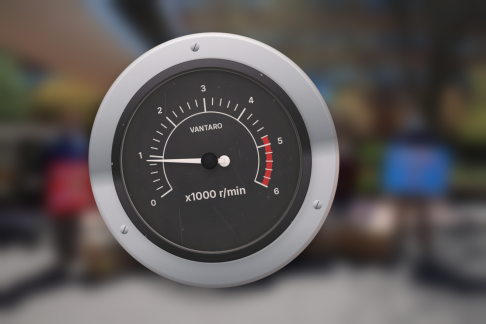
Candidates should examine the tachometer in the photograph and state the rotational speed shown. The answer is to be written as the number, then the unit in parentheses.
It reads 900 (rpm)
